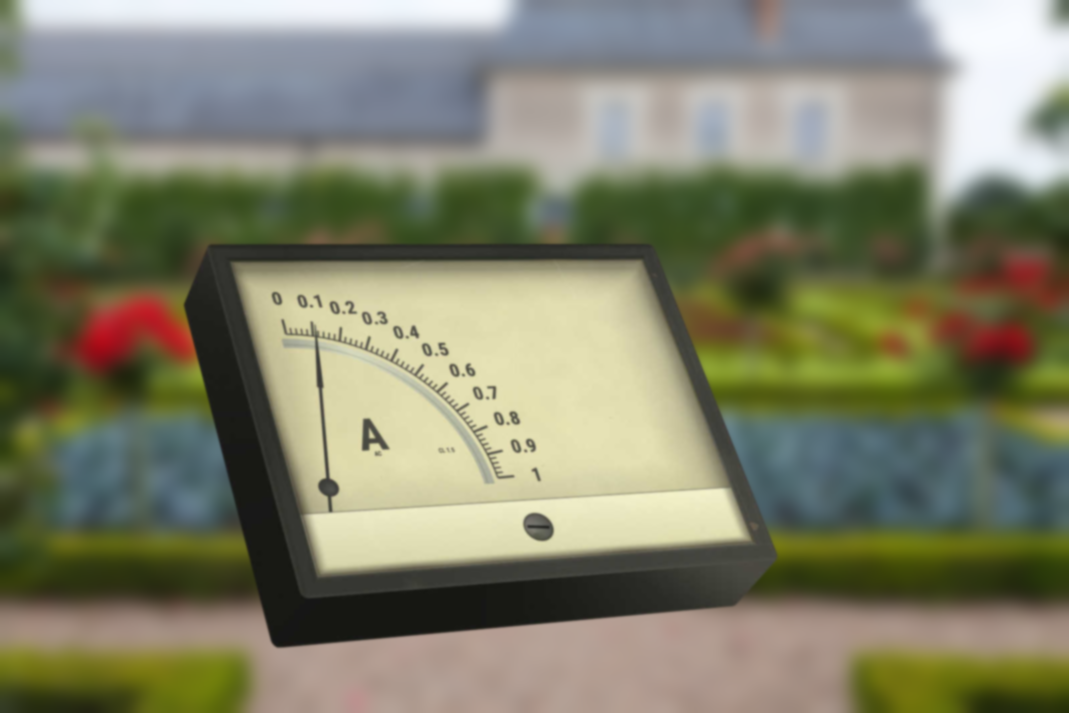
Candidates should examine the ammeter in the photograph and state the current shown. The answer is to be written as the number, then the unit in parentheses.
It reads 0.1 (A)
